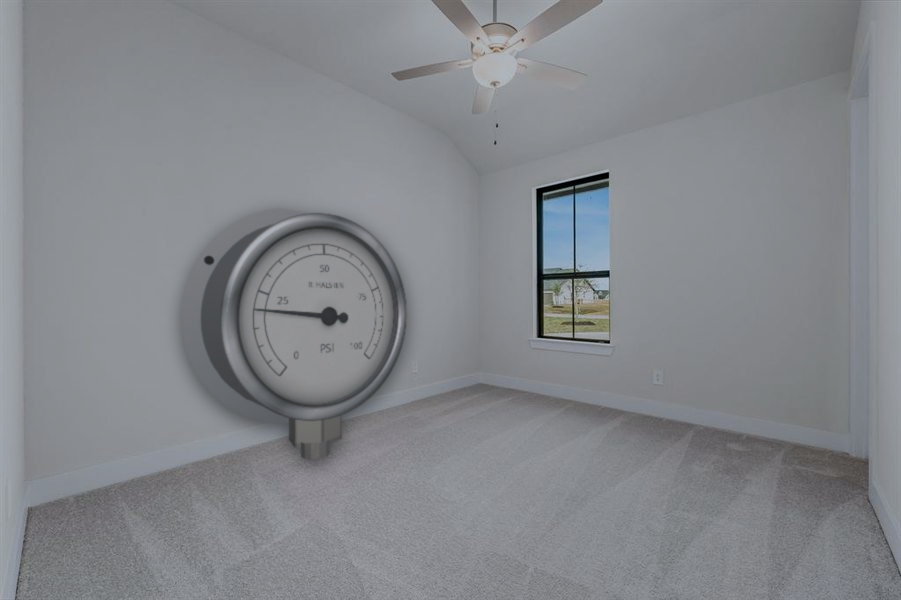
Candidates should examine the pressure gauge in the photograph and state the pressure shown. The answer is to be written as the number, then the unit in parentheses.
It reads 20 (psi)
